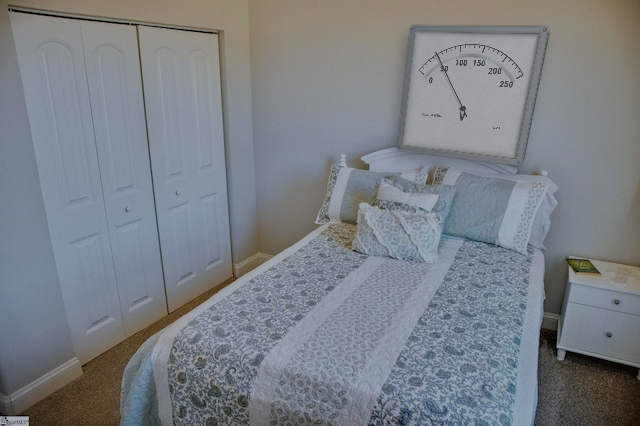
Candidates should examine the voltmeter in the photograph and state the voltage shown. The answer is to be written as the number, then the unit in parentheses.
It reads 50 (V)
